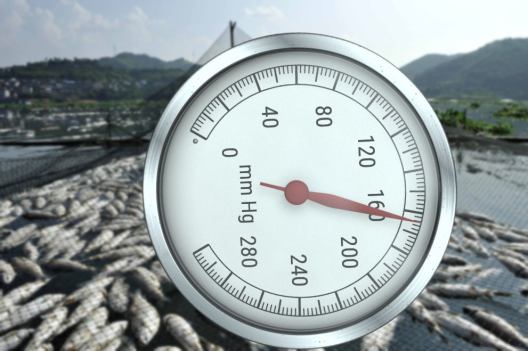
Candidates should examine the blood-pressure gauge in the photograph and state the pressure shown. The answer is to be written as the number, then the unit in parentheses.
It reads 164 (mmHg)
